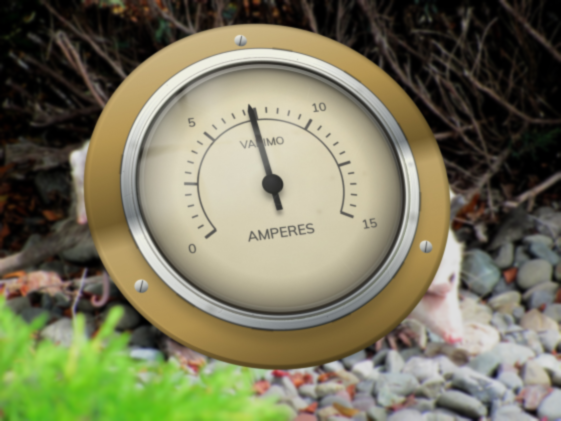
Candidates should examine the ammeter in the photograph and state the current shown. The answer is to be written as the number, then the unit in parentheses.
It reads 7.25 (A)
